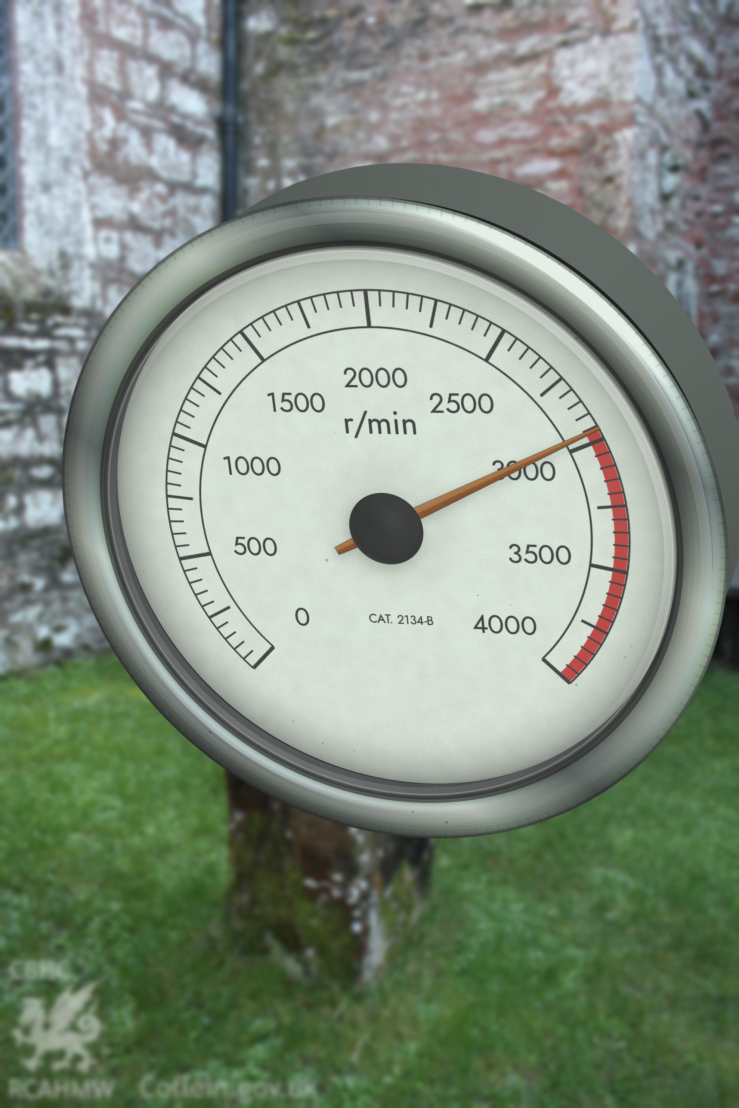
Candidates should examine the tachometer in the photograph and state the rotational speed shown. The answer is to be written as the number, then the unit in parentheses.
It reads 2950 (rpm)
